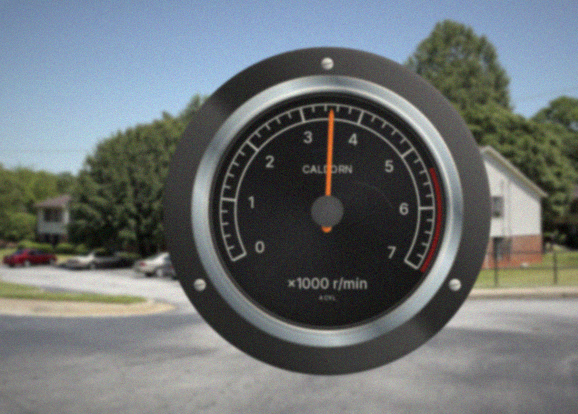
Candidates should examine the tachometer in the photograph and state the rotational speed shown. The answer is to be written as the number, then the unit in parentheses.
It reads 3500 (rpm)
